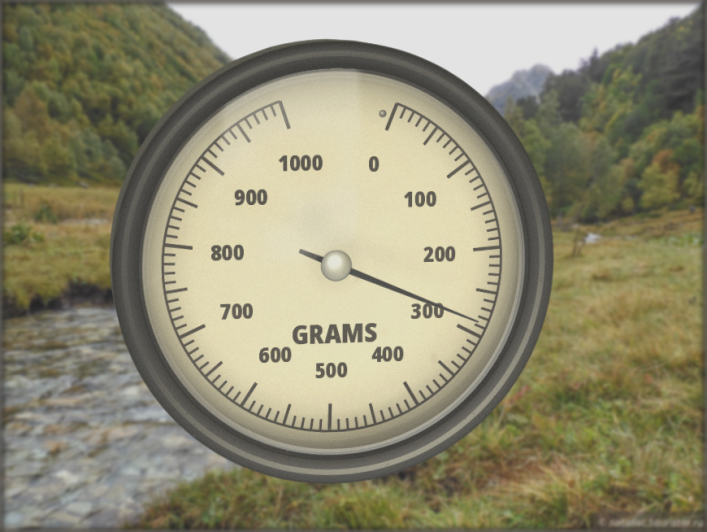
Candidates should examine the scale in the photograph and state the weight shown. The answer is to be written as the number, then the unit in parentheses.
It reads 285 (g)
